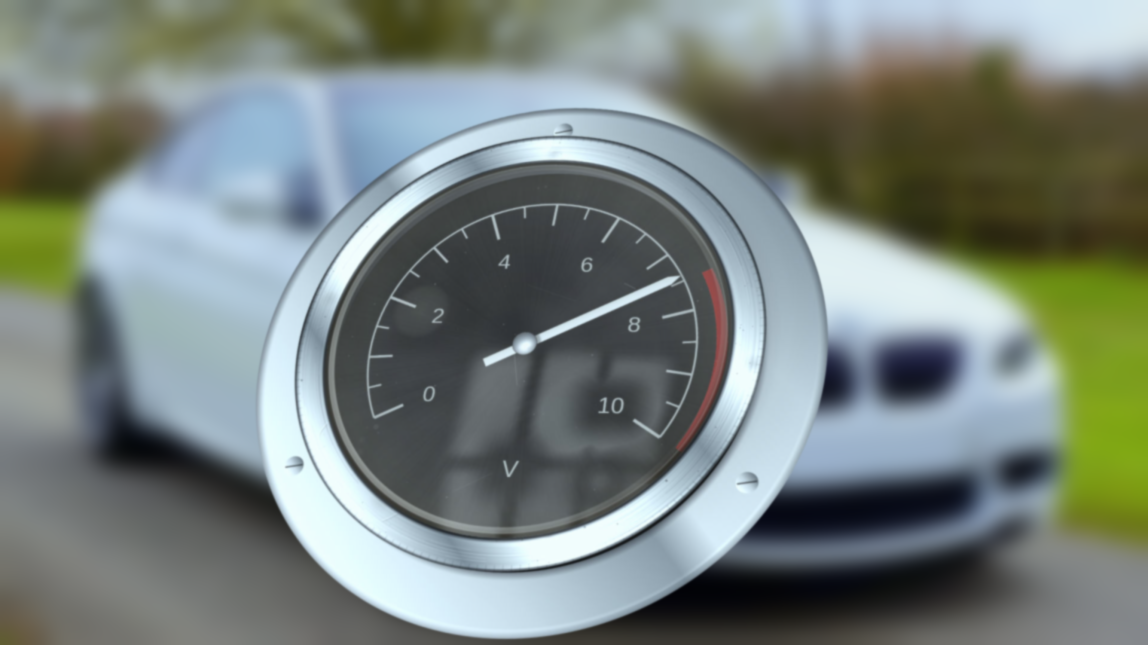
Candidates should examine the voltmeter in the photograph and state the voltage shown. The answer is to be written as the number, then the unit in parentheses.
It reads 7.5 (V)
